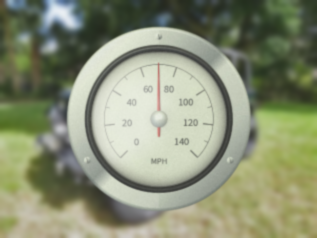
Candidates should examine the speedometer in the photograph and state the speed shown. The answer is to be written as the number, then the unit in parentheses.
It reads 70 (mph)
